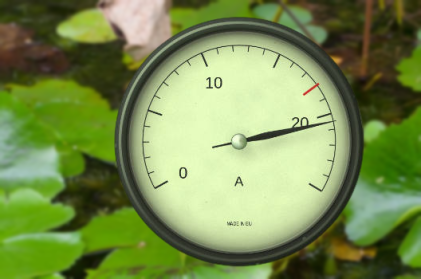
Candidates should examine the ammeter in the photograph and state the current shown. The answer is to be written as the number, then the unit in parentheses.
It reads 20.5 (A)
